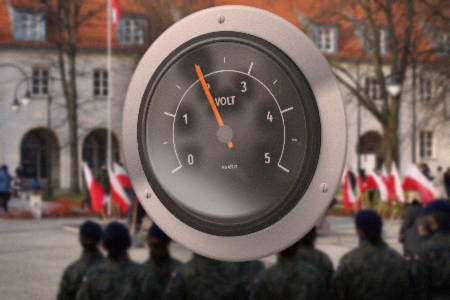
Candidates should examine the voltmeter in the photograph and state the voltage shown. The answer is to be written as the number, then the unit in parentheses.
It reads 2 (V)
